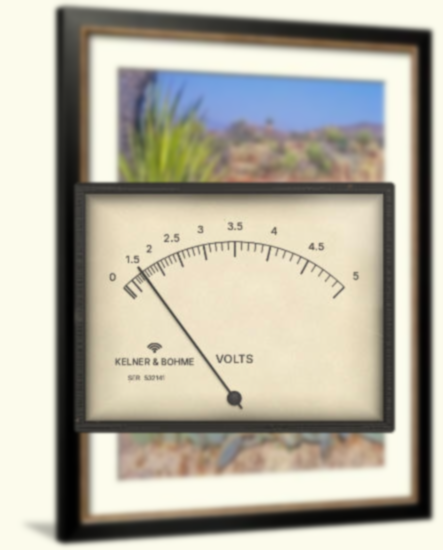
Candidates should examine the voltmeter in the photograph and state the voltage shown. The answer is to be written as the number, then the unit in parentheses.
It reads 1.5 (V)
